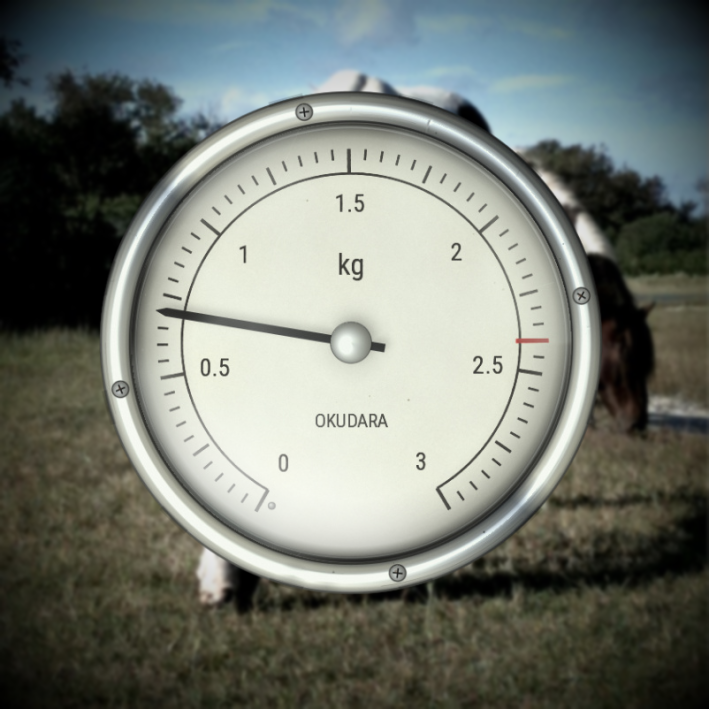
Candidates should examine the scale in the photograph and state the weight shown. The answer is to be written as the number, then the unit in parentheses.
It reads 0.7 (kg)
